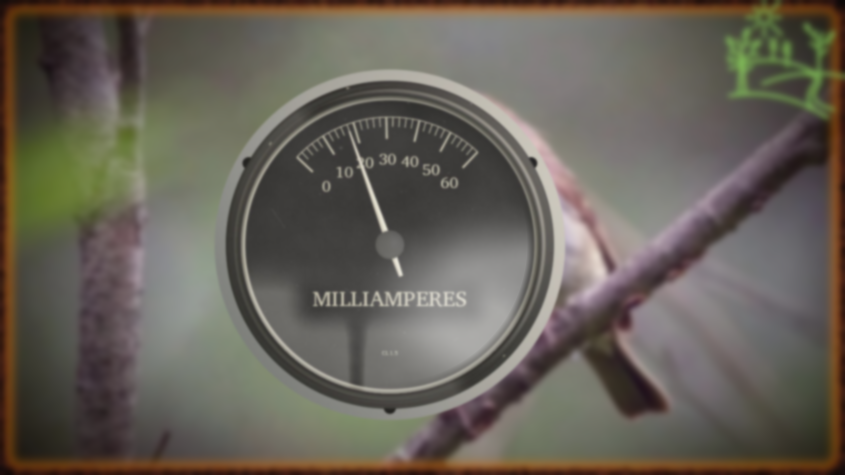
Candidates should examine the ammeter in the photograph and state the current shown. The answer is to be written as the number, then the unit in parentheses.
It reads 18 (mA)
